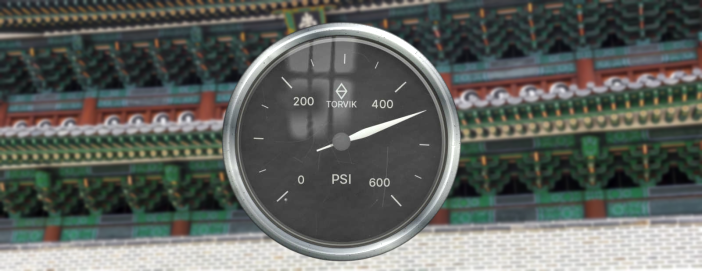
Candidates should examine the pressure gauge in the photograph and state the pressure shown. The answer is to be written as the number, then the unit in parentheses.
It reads 450 (psi)
